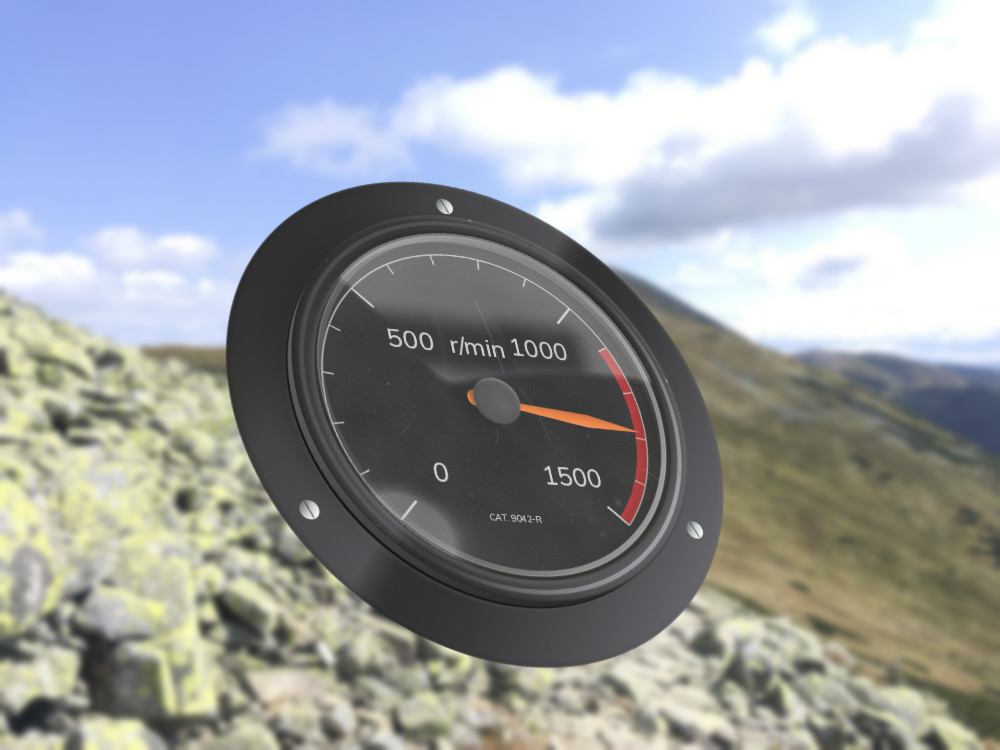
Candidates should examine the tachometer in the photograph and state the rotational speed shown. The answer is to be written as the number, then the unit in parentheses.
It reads 1300 (rpm)
